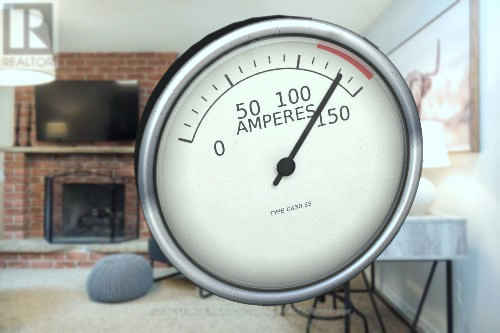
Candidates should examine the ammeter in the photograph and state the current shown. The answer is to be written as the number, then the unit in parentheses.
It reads 130 (A)
